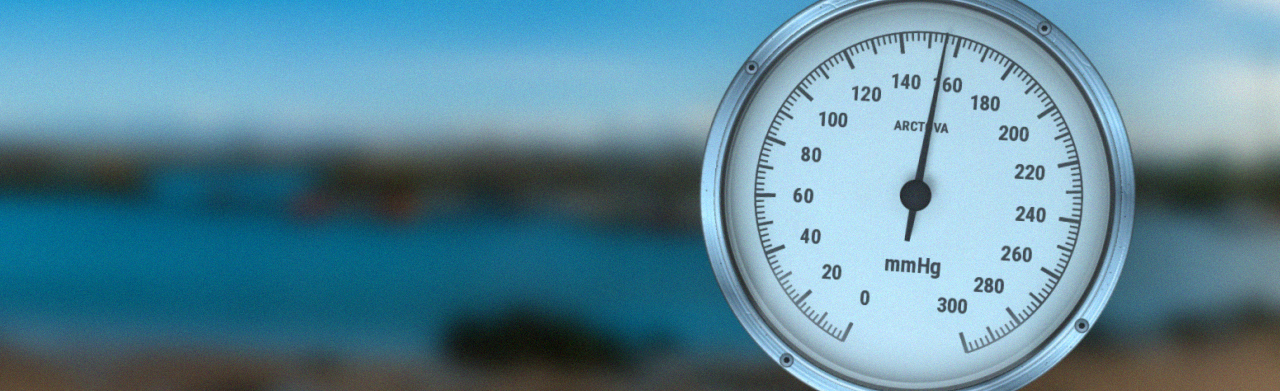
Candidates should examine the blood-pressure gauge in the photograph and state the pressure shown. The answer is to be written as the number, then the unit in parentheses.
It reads 156 (mmHg)
